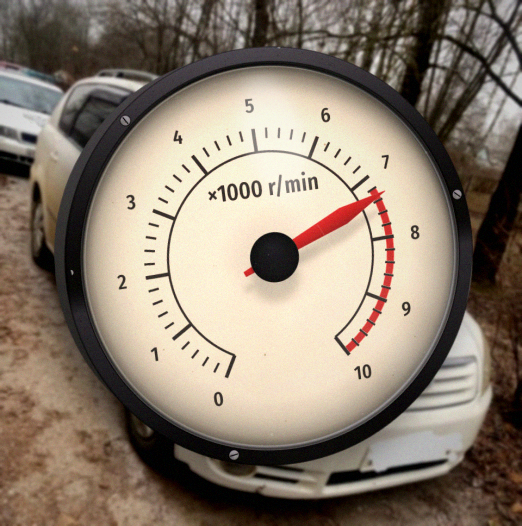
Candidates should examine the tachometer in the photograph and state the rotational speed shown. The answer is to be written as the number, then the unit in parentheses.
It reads 7300 (rpm)
